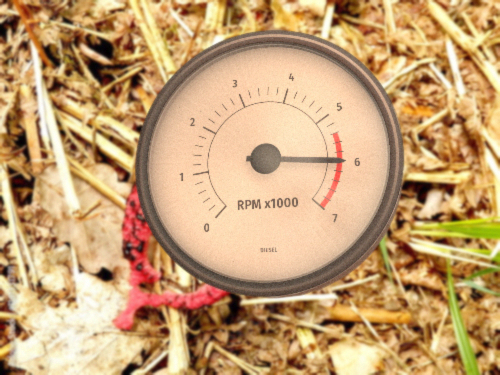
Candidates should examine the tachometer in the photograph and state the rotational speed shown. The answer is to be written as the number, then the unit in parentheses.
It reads 6000 (rpm)
